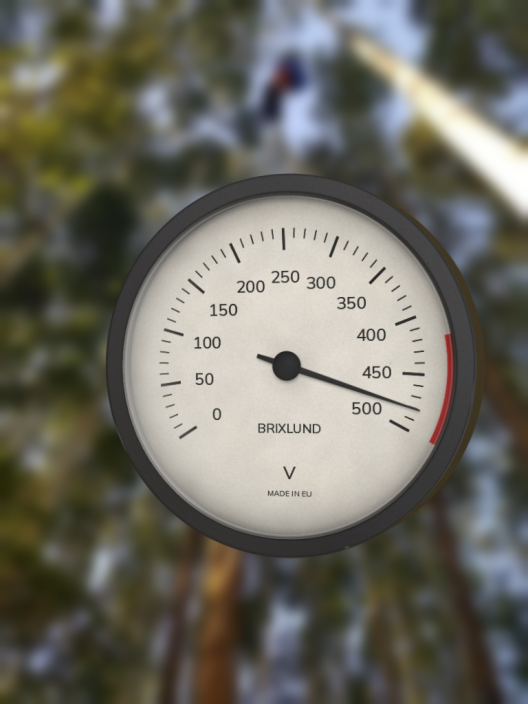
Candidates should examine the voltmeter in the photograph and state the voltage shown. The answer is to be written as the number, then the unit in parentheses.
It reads 480 (V)
